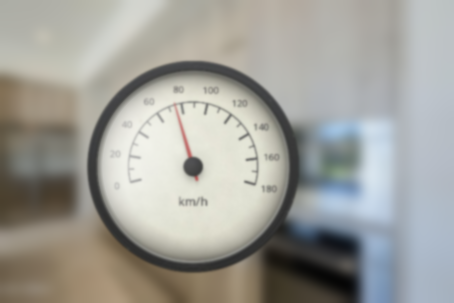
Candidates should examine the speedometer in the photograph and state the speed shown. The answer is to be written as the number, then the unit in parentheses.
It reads 75 (km/h)
